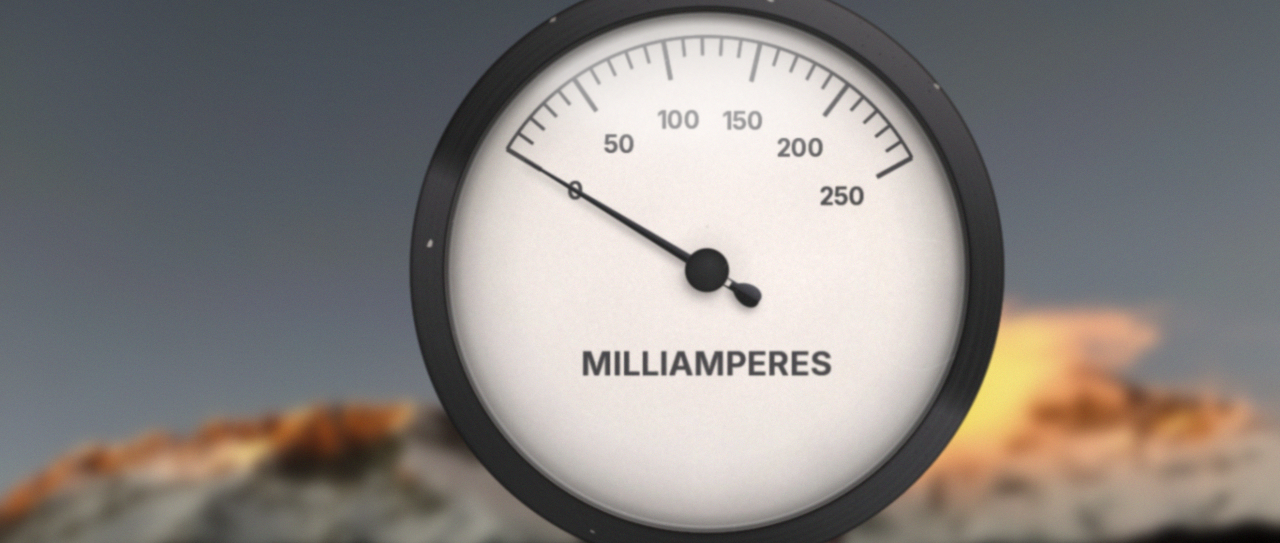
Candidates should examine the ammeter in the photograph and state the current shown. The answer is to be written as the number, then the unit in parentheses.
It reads 0 (mA)
